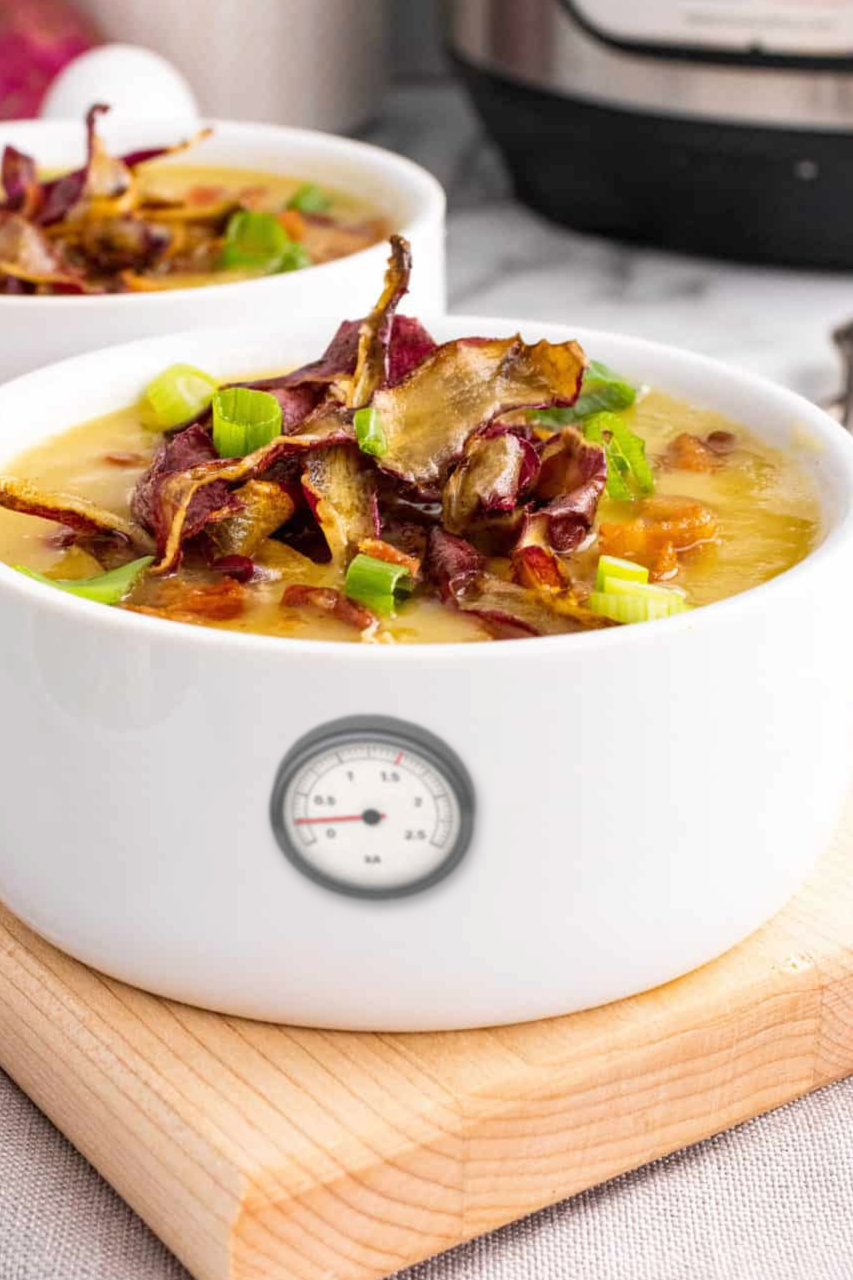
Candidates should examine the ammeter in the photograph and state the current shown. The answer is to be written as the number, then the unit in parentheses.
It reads 0.25 (kA)
